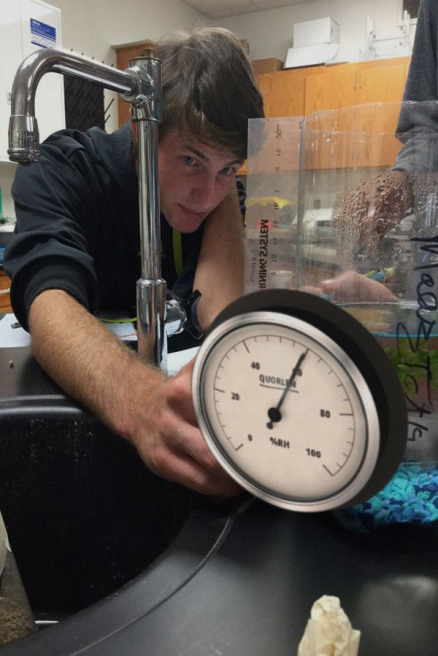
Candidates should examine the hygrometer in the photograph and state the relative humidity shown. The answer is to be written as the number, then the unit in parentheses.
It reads 60 (%)
